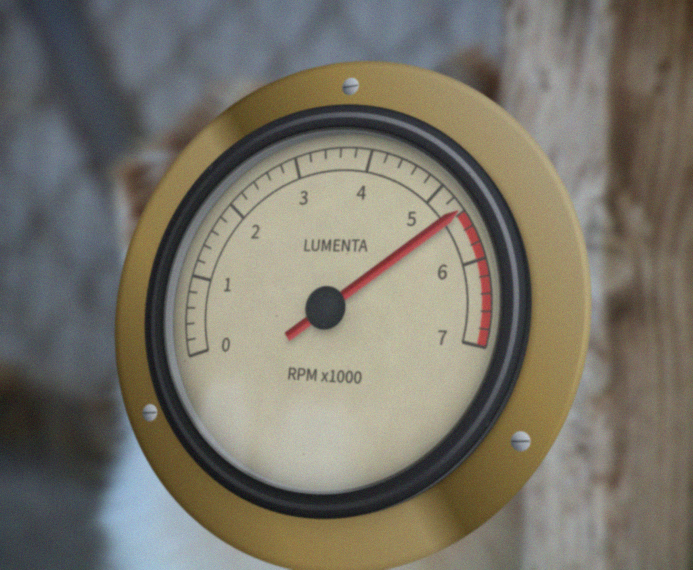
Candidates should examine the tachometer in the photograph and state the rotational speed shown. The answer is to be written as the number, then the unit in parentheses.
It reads 5400 (rpm)
